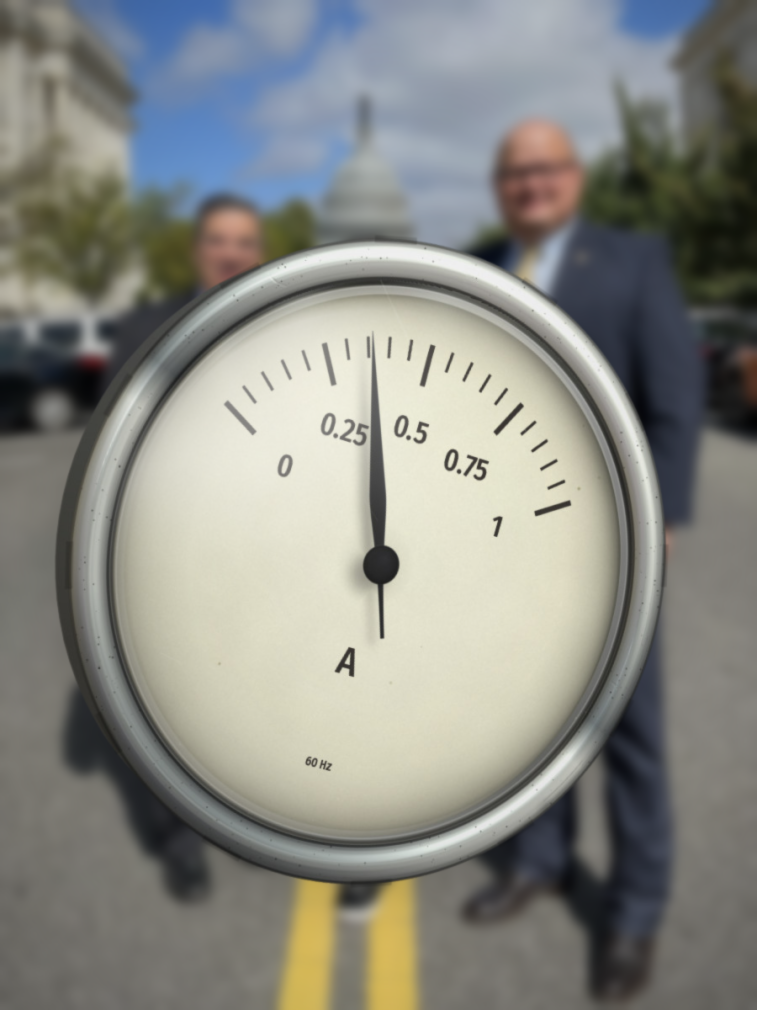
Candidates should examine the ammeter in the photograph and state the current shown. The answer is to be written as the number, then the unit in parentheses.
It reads 0.35 (A)
